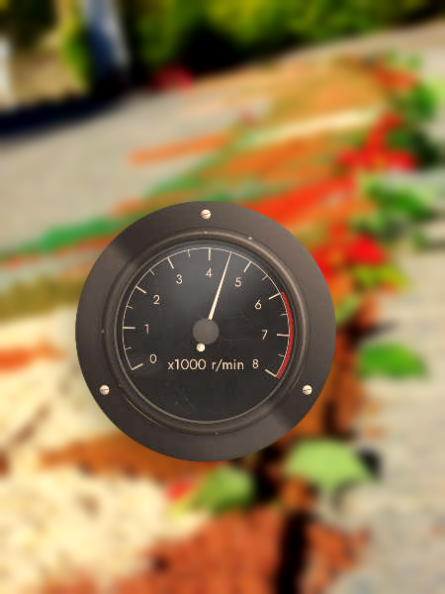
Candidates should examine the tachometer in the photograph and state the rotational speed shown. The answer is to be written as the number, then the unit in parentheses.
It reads 4500 (rpm)
